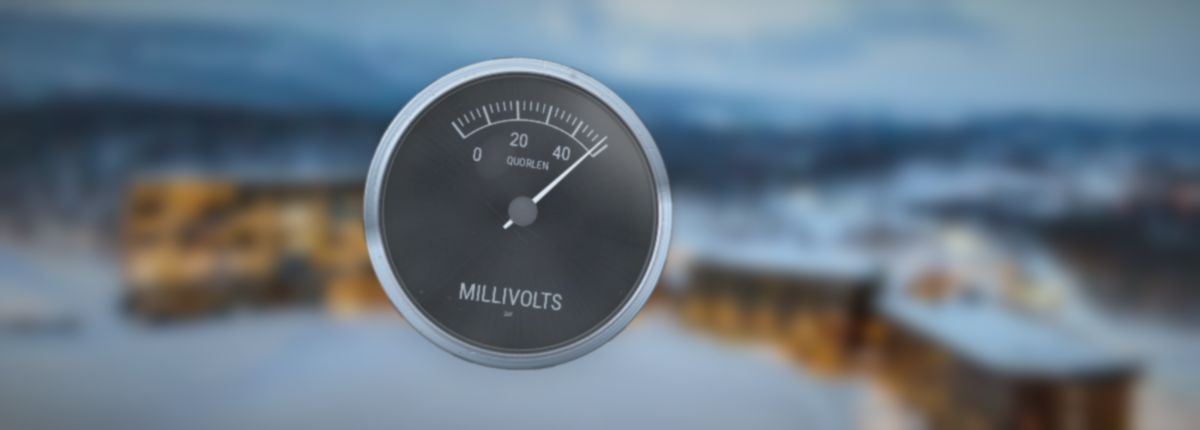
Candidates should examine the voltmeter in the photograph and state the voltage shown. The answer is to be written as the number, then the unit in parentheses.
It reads 48 (mV)
